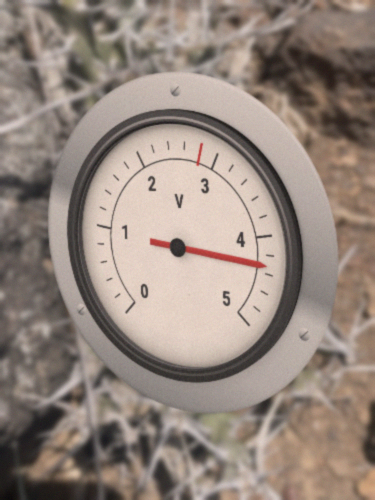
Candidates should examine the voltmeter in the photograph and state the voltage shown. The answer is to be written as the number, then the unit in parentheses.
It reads 4.3 (V)
